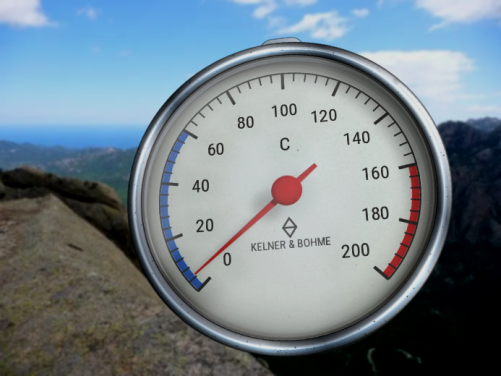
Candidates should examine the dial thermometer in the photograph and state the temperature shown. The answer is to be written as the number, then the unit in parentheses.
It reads 4 (°C)
